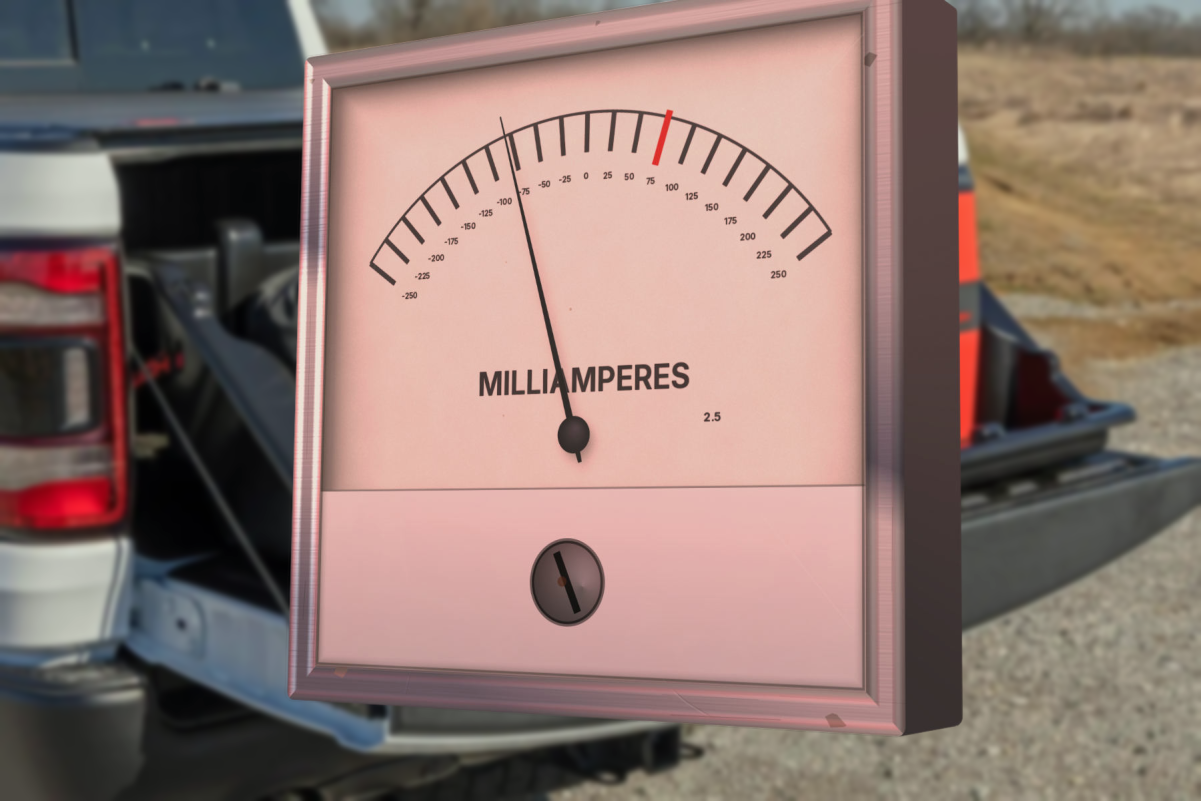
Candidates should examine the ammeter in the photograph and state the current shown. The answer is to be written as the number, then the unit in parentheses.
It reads -75 (mA)
